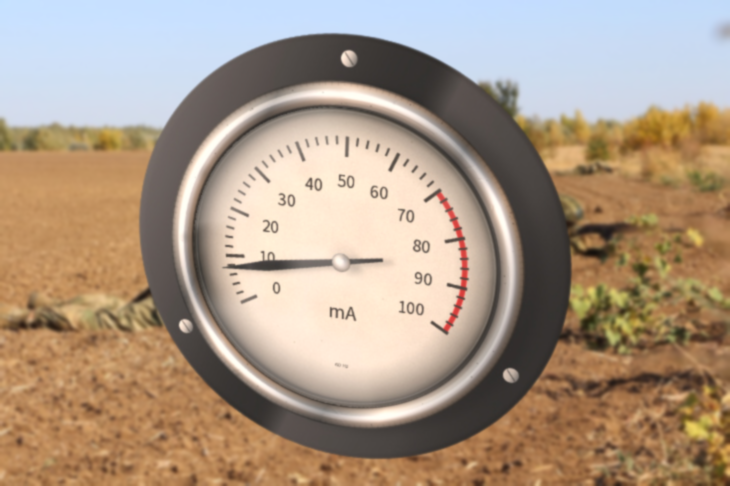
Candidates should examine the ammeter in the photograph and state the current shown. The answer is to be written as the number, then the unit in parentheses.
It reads 8 (mA)
